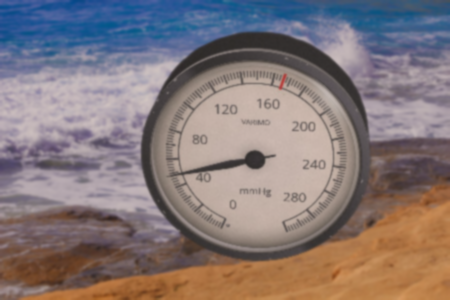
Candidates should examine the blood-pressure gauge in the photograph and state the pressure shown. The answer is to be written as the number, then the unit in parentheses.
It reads 50 (mmHg)
